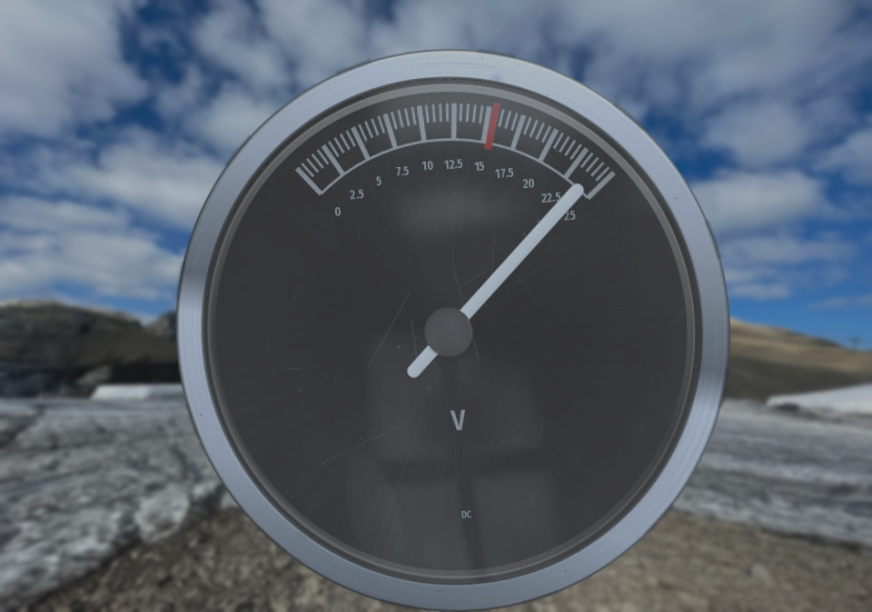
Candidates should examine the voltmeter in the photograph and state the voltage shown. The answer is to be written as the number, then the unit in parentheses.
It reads 24 (V)
